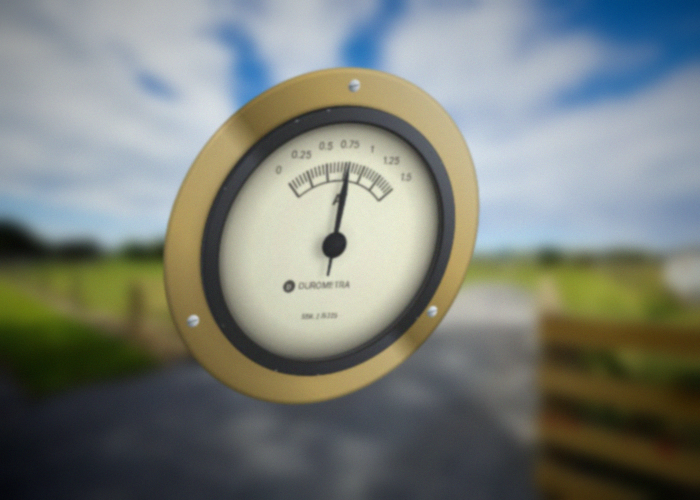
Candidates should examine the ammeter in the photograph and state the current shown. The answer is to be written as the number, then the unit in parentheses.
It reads 0.75 (A)
